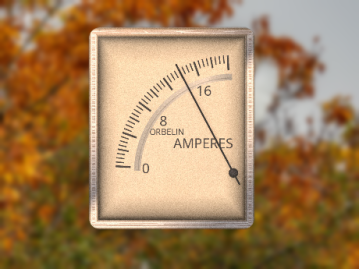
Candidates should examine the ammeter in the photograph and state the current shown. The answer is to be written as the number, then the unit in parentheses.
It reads 14 (A)
